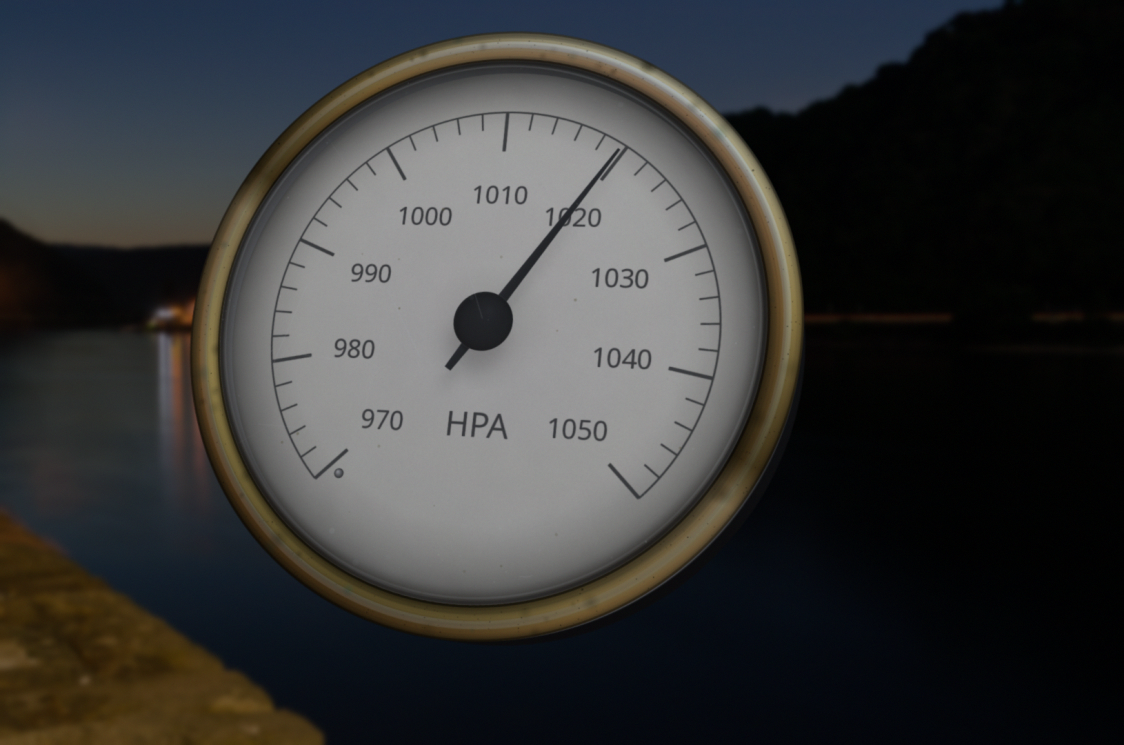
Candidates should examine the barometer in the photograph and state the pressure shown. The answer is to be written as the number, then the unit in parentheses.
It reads 1020 (hPa)
